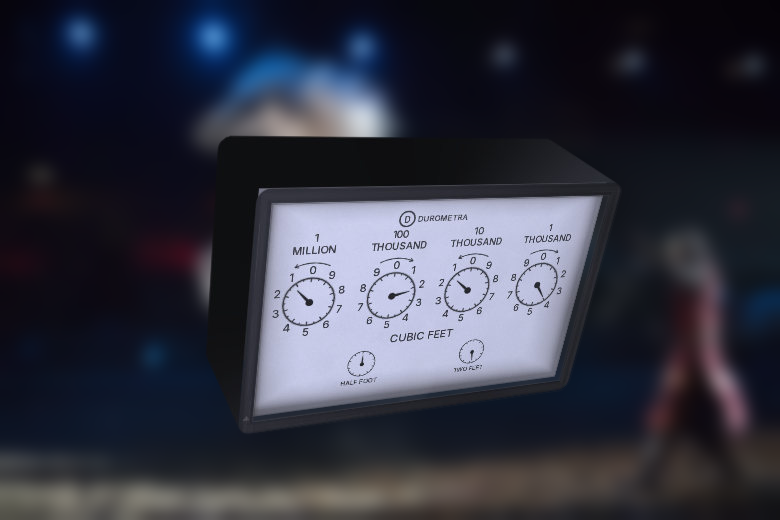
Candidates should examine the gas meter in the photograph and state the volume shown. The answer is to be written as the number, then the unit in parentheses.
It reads 121400 (ft³)
